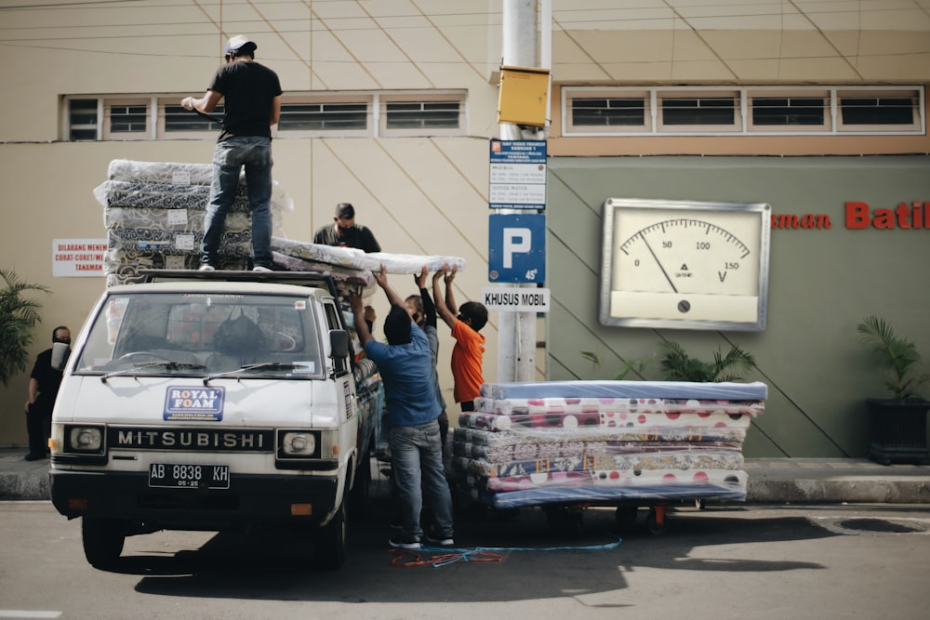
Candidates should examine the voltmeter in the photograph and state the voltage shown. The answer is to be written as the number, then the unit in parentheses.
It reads 25 (V)
